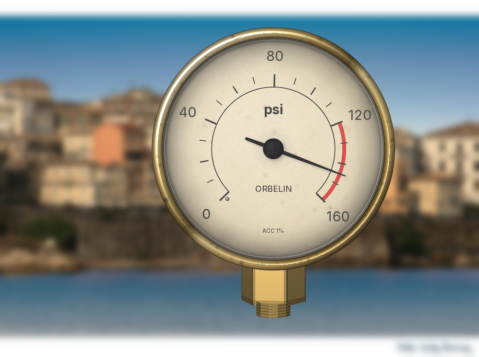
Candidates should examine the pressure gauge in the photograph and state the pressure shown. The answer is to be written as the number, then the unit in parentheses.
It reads 145 (psi)
